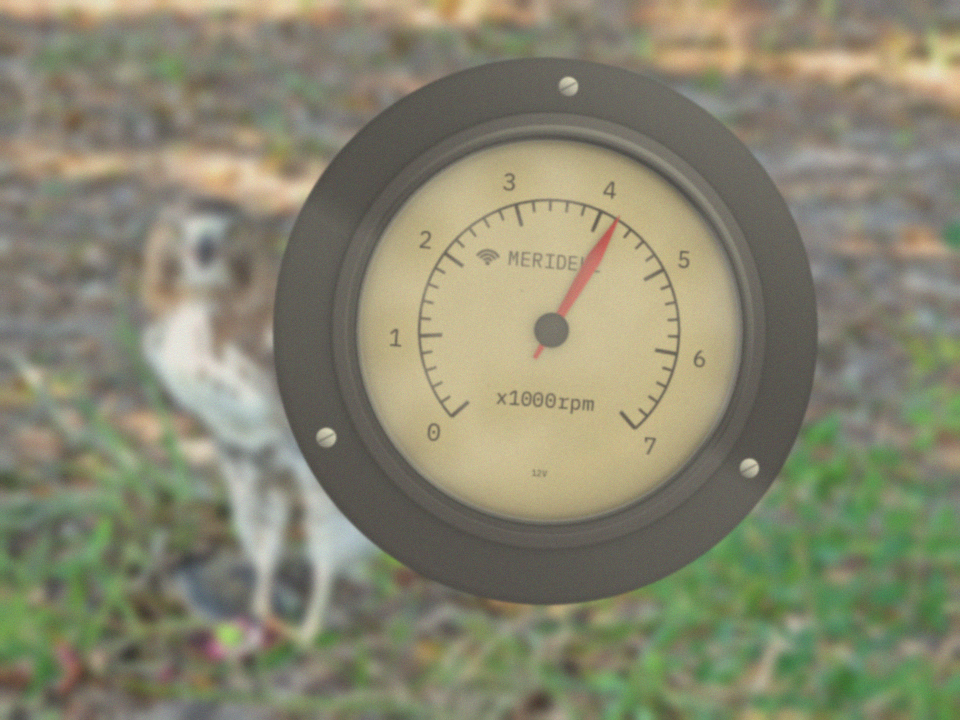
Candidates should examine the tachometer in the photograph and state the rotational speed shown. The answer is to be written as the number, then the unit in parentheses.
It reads 4200 (rpm)
